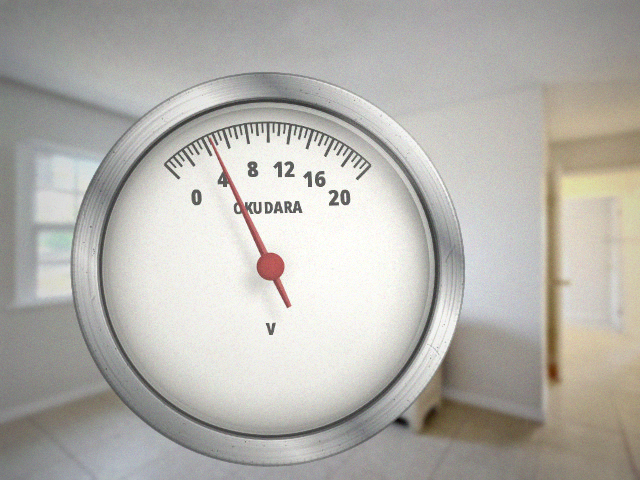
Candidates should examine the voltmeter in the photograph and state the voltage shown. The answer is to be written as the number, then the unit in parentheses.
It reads 4.5 (V)
